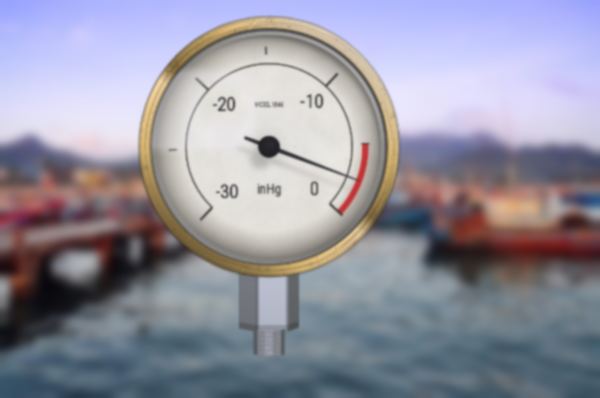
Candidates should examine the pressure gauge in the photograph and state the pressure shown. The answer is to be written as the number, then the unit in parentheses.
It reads -2.5 (inHg)
